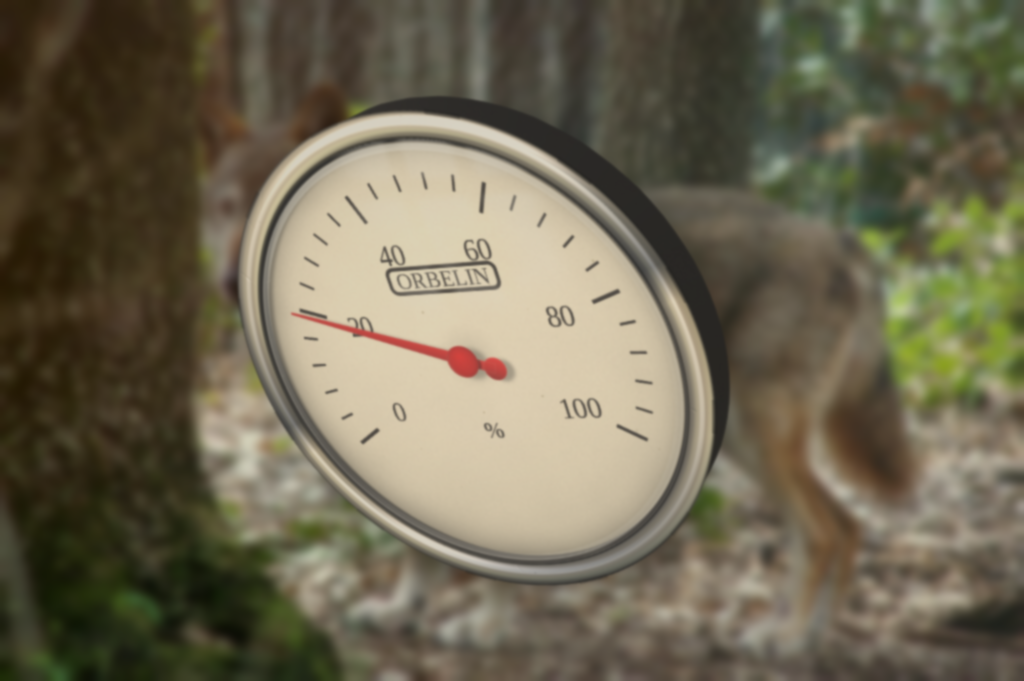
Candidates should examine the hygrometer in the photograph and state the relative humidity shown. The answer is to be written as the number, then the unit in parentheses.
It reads 20 (%)
